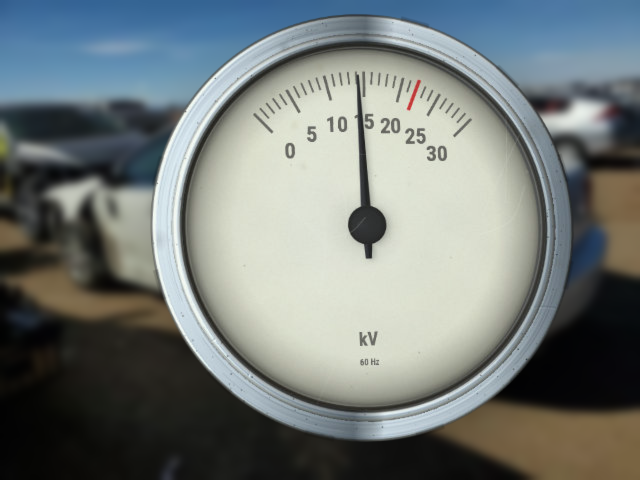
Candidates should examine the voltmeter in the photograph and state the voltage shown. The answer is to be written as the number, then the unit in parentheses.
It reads 14 (kV)
